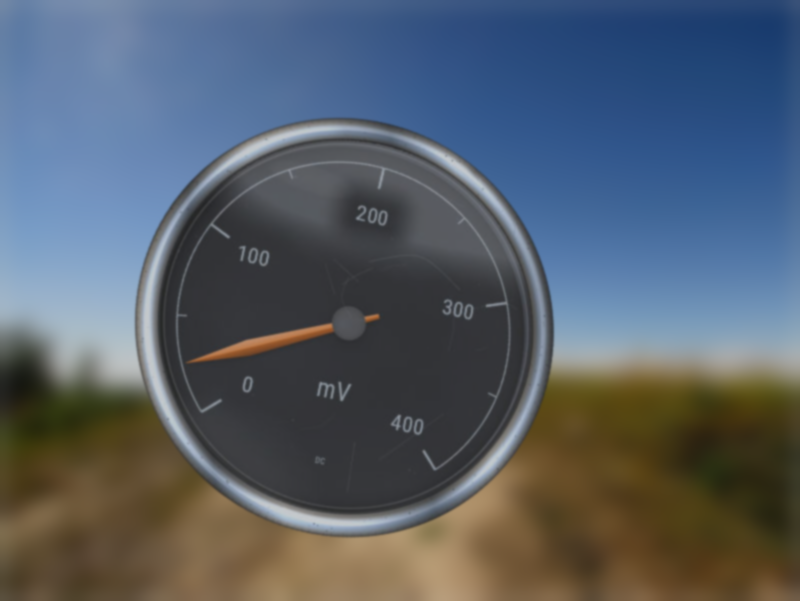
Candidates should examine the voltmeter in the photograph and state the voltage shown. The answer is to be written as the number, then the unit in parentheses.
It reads 25 (mV)
